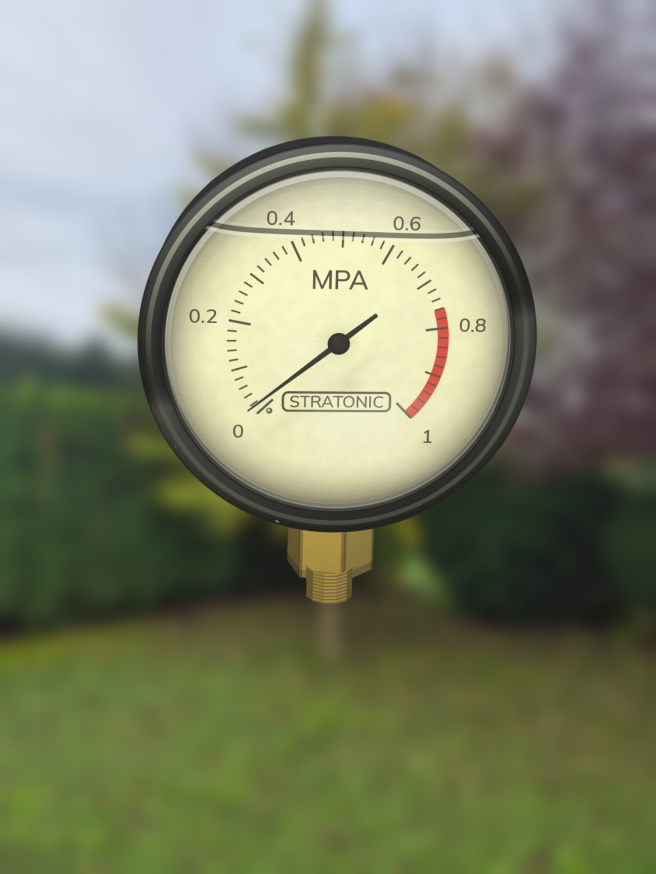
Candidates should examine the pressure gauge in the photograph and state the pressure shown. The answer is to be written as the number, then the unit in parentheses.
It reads 0.02 (MPa)
